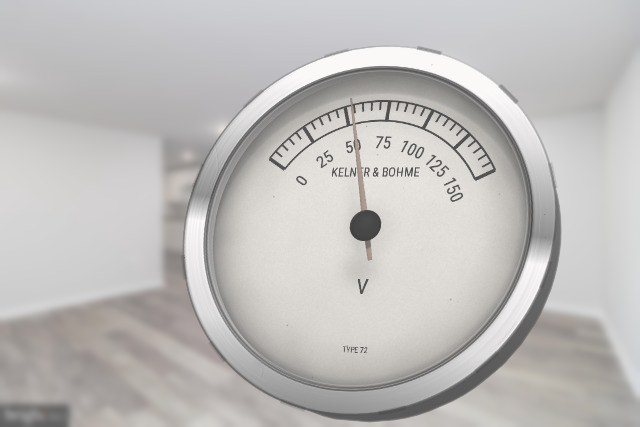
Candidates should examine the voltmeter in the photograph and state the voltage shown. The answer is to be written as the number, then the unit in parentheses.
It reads 55 (V)
